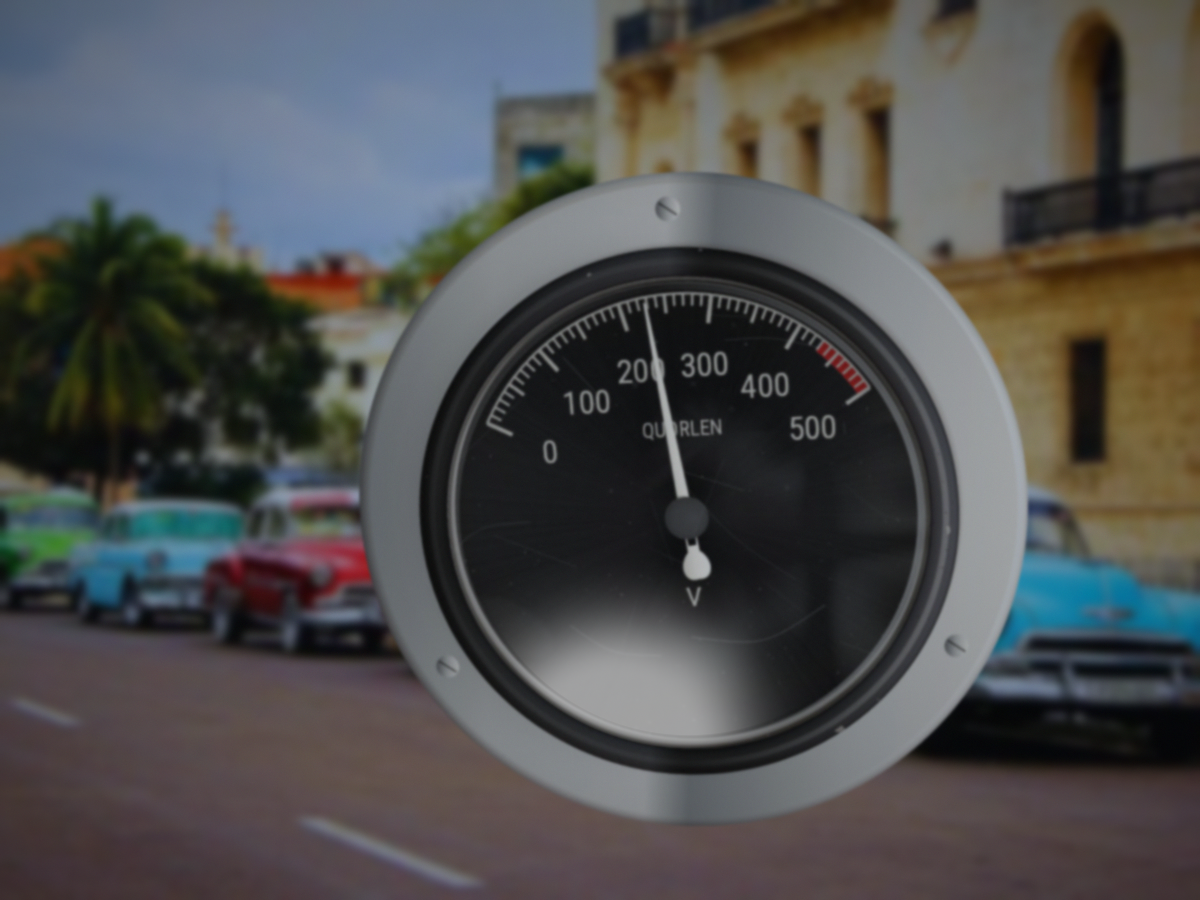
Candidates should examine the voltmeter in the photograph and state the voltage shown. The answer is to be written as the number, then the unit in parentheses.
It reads 230 (V)
